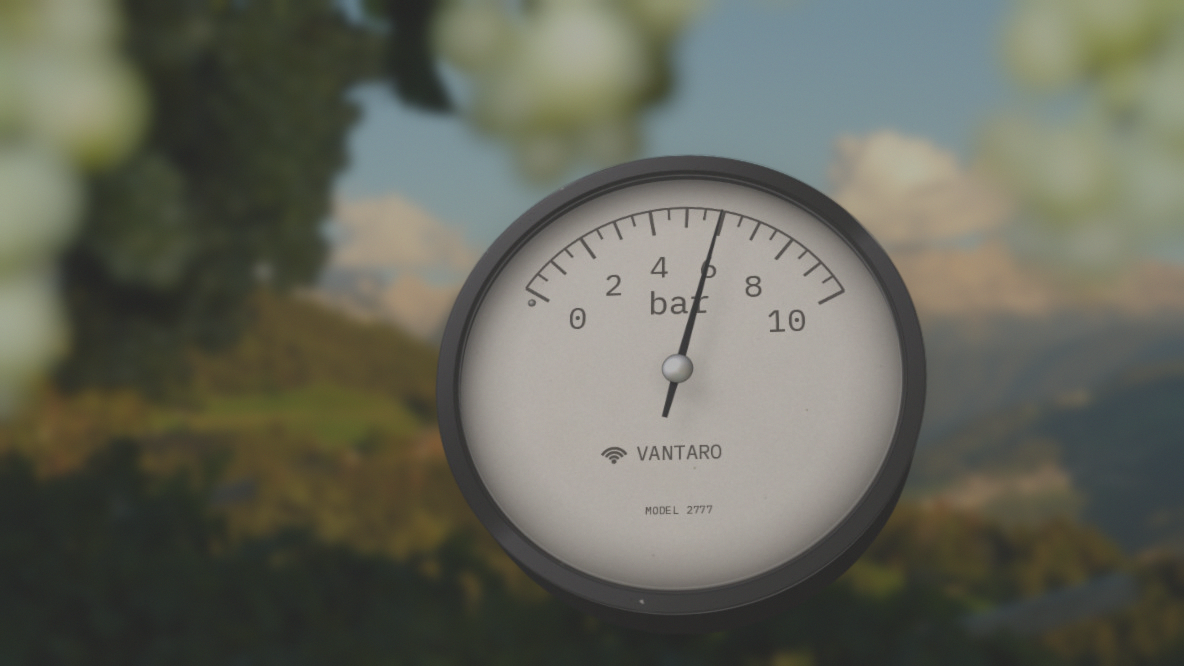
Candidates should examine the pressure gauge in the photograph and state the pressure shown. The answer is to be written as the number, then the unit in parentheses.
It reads 6 (bar)
